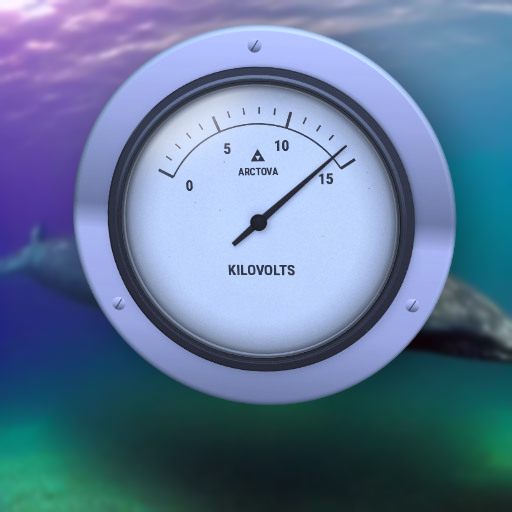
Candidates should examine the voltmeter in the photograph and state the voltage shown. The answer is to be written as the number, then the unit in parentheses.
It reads 14 (kV)
